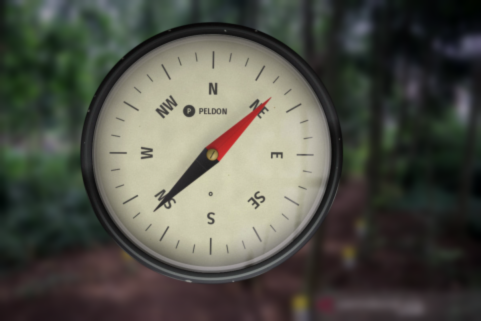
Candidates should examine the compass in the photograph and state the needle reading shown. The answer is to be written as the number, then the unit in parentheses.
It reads 45 (°)
